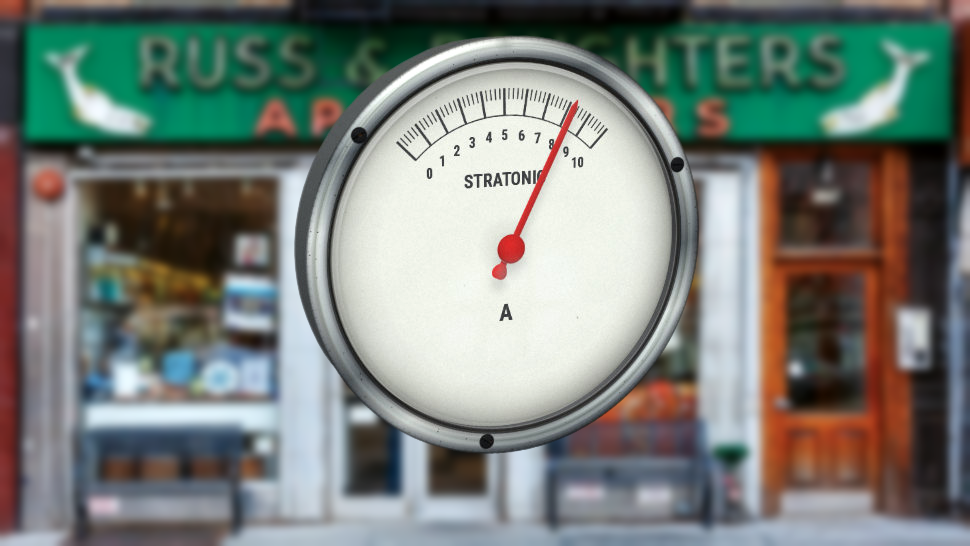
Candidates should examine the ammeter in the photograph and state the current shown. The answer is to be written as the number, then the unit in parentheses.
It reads 8 (A)
